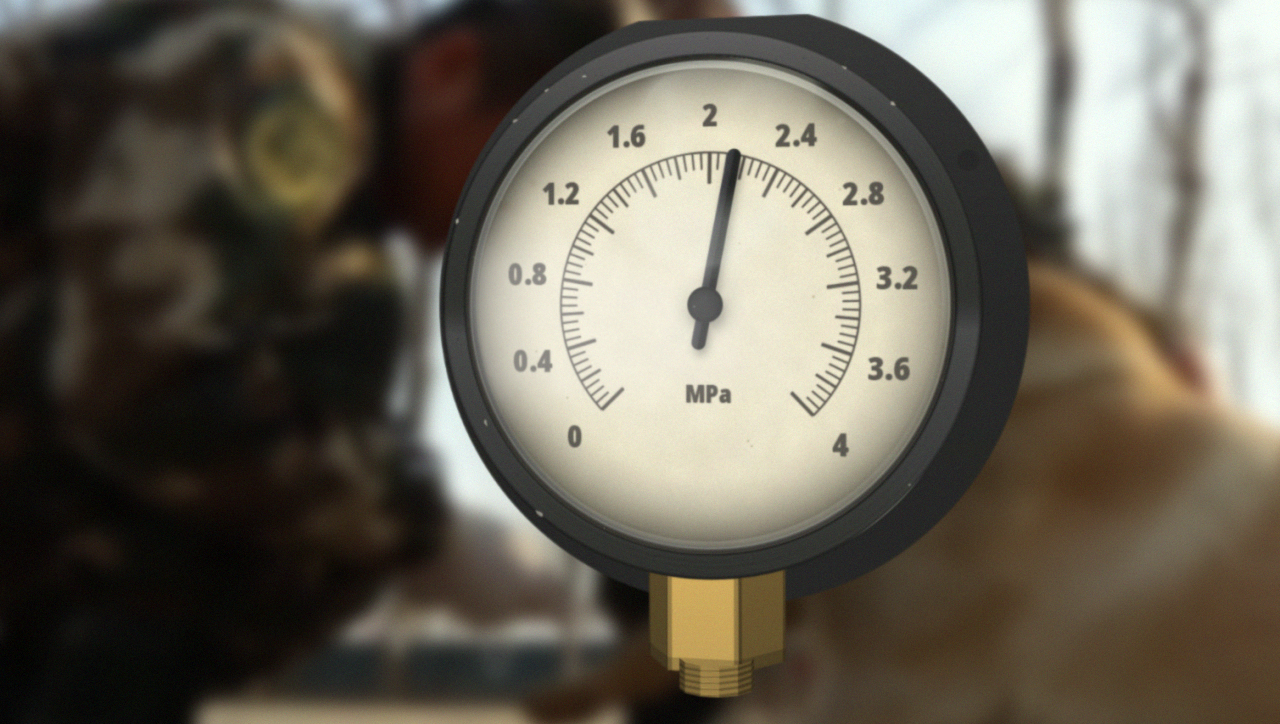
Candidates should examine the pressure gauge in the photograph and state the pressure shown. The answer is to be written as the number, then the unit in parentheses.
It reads 2.15 (MPa)
